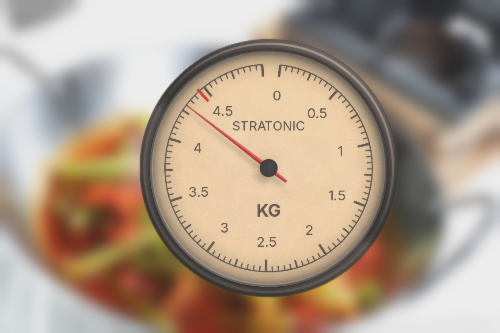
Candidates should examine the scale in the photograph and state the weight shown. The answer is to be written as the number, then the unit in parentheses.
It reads 4.3 (kg)
